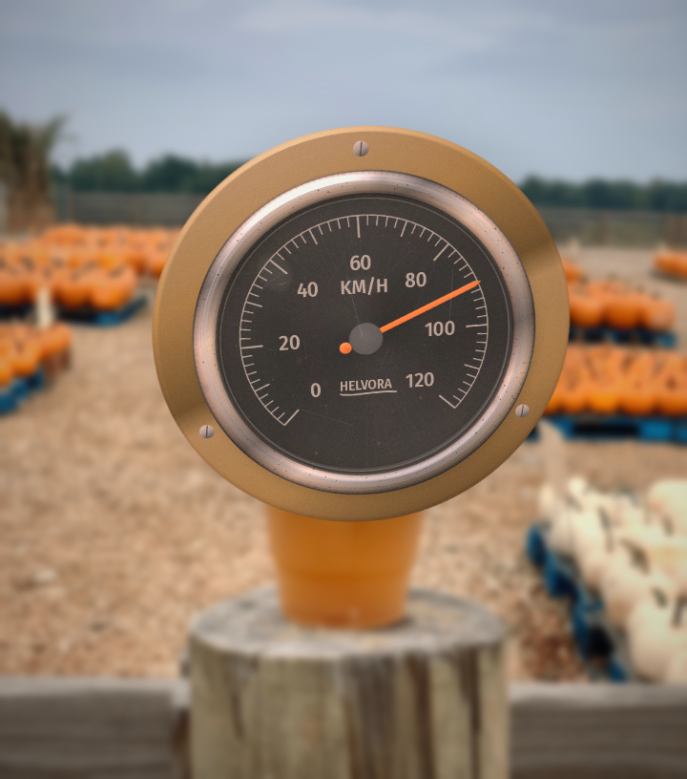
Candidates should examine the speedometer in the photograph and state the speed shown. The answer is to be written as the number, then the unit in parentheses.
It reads 90 (km/h)
